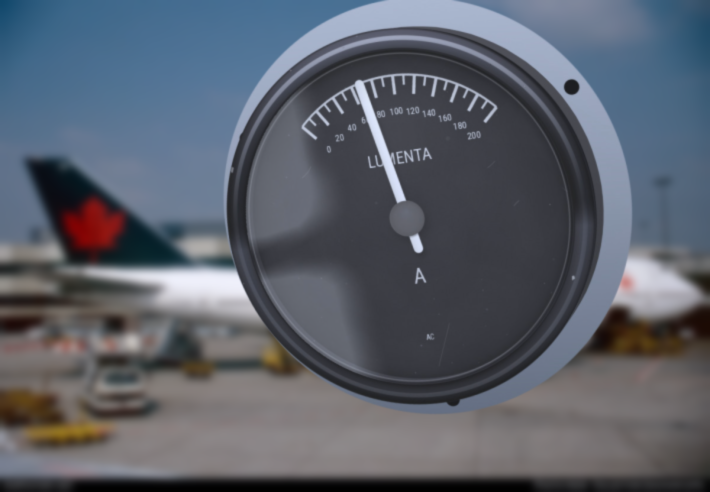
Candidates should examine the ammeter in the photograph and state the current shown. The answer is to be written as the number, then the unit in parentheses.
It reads 70 (A)
